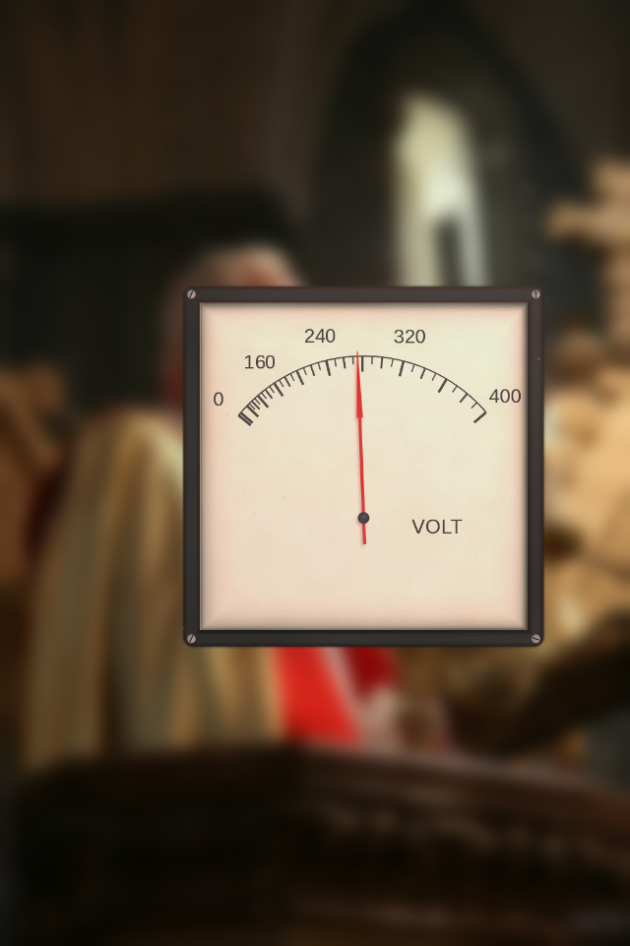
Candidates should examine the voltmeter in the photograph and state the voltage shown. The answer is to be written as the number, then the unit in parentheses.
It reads 275 (V)
